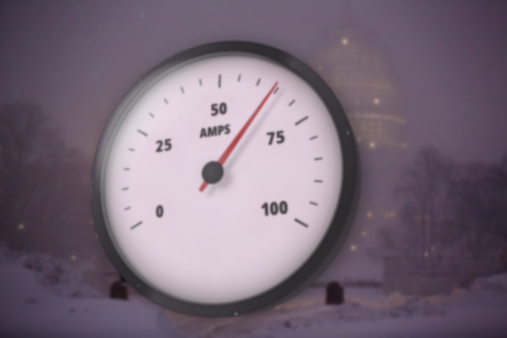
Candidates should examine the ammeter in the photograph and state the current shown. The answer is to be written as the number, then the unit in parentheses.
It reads 65 (A)
